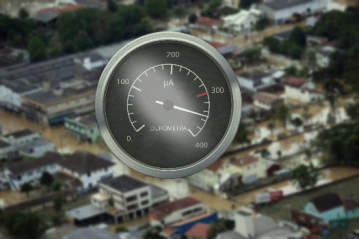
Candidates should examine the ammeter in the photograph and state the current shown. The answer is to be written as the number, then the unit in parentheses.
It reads 350 (µA)
